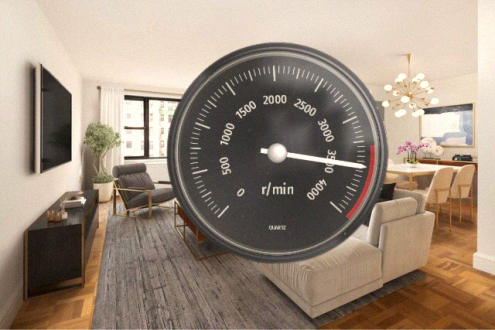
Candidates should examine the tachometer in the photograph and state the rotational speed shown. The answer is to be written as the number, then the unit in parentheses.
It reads 3500 (rpm)
